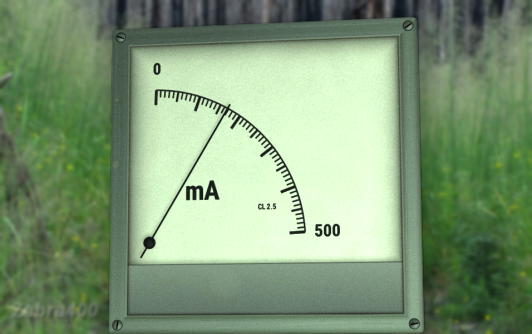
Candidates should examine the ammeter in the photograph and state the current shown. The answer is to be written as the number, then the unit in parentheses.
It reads 170 (mA)
